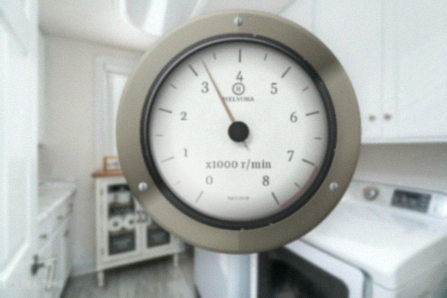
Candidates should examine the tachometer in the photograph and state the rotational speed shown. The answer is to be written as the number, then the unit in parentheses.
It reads 3250 (rpm)
